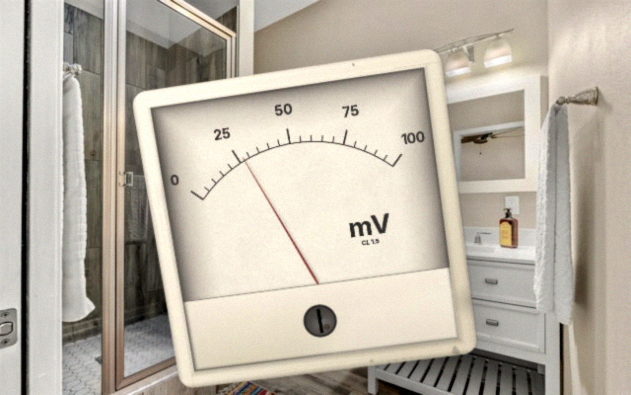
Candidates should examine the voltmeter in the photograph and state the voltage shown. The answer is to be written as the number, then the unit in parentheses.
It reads 27.5 (mV)
